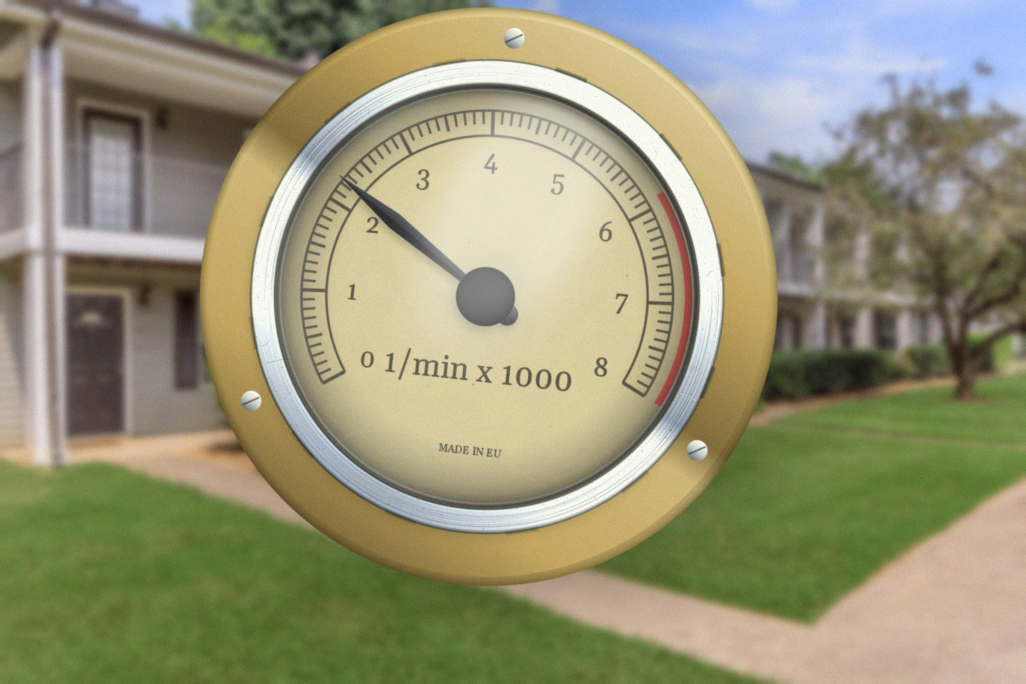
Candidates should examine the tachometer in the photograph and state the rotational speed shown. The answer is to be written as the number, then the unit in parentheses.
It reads 2250 (rpm)
